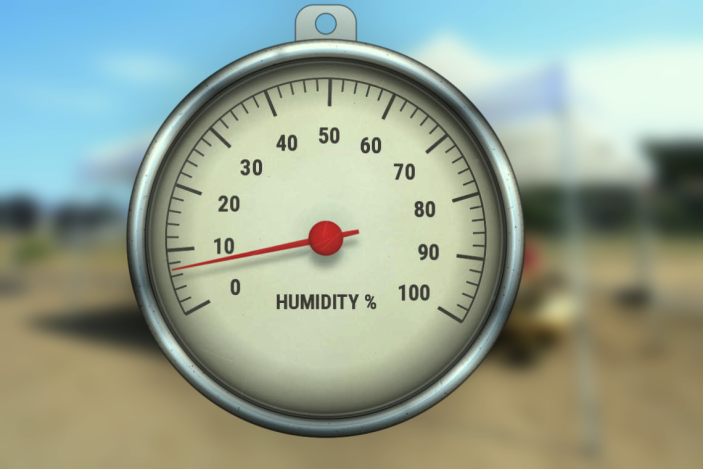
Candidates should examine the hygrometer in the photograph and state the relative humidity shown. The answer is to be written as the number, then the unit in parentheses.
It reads 7 (%)
